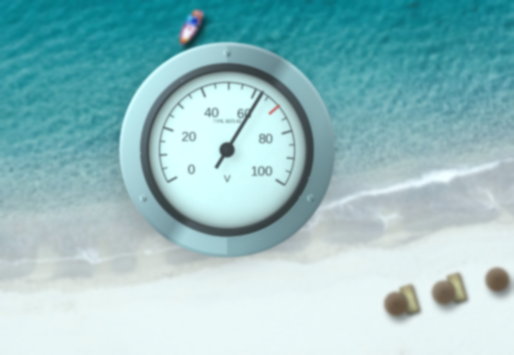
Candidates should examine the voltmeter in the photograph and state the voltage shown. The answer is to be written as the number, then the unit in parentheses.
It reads 62.5 (V)
